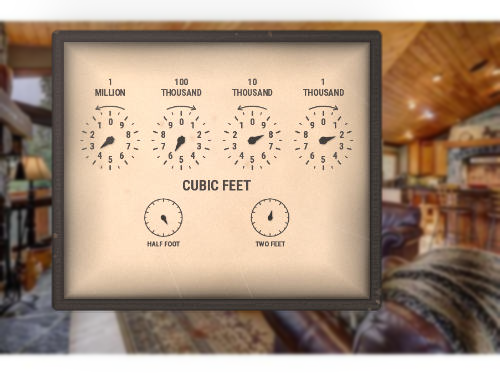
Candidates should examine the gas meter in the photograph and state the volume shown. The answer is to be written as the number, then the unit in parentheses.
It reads 358200 (ft³)
